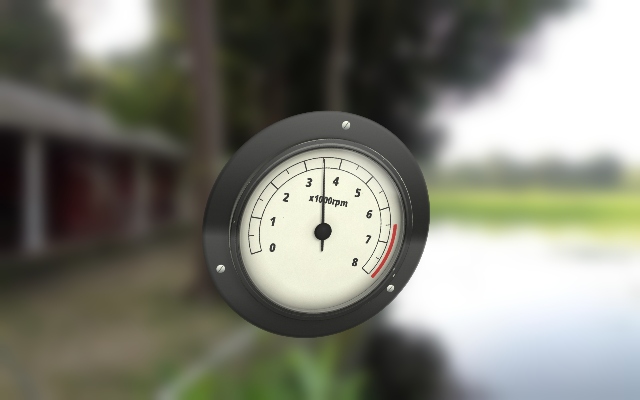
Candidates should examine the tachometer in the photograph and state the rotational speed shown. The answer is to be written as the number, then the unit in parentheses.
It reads 3500 (rpm)
